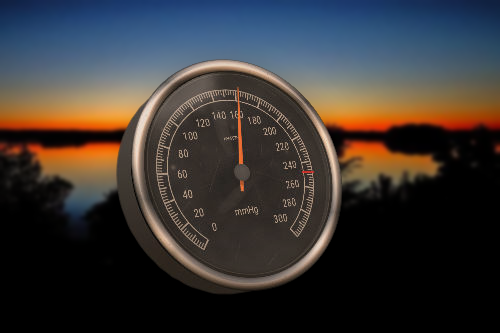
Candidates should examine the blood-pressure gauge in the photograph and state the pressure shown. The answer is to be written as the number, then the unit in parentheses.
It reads 160 (mmHg)
